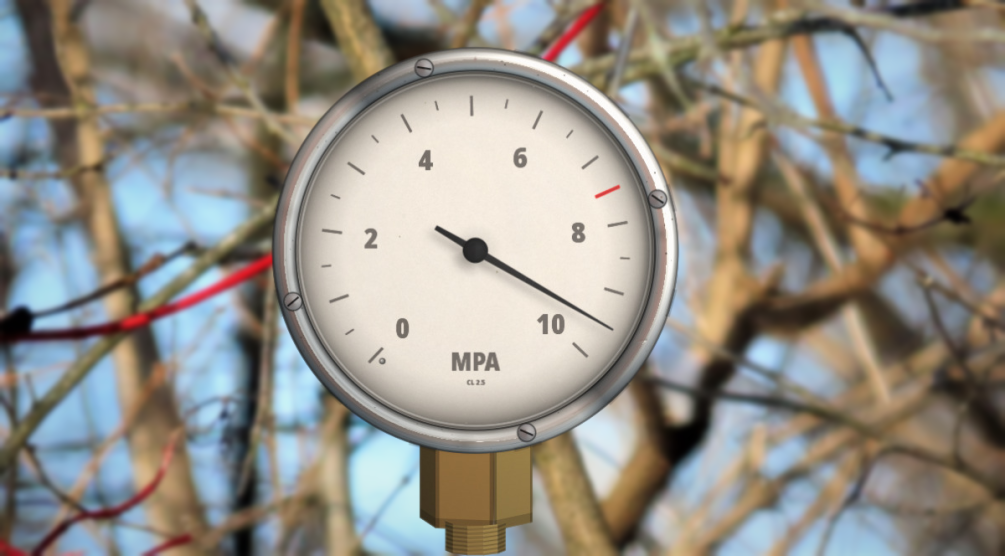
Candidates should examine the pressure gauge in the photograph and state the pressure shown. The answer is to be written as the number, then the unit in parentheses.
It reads 9.5 (MPa)
